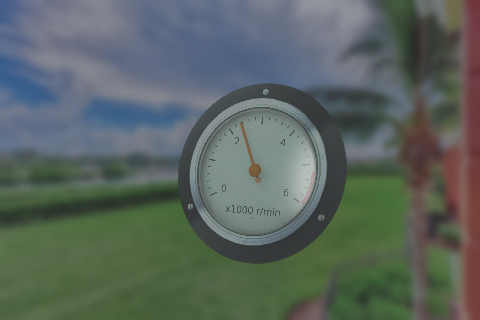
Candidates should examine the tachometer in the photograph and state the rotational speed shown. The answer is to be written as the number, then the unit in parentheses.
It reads 2400 (rpm)
